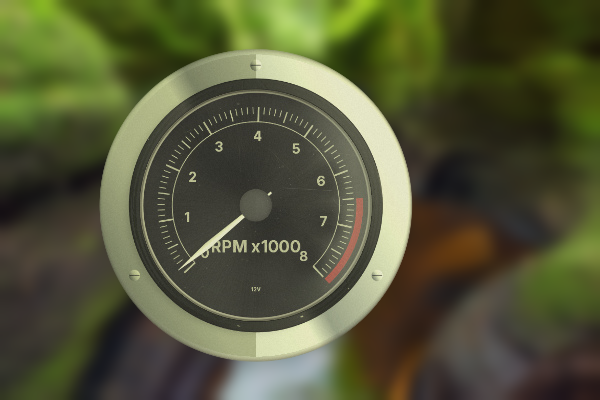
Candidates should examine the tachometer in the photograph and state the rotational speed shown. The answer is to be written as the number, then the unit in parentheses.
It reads 100 (rpm)
